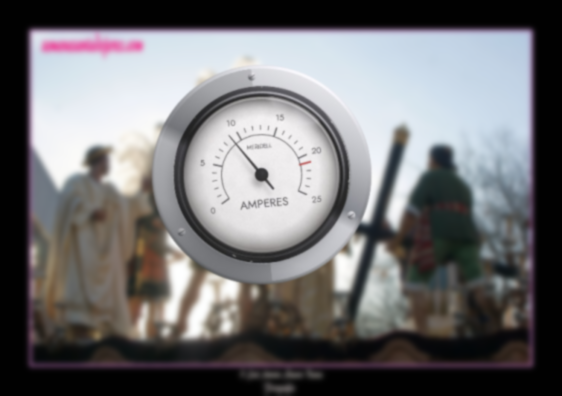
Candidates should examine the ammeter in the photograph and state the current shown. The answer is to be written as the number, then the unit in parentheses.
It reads 9 (A)
